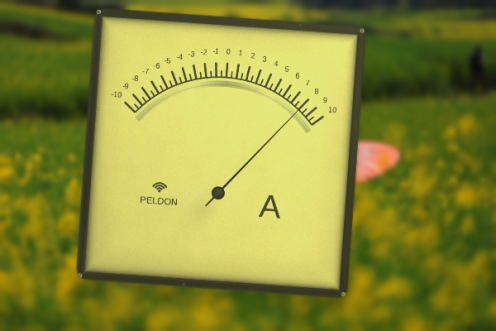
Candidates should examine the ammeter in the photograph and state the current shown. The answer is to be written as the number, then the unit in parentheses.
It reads 8 (A)
